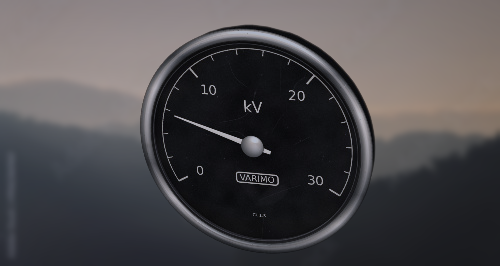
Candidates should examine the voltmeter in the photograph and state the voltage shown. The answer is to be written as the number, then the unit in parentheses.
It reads 6 (kV)
